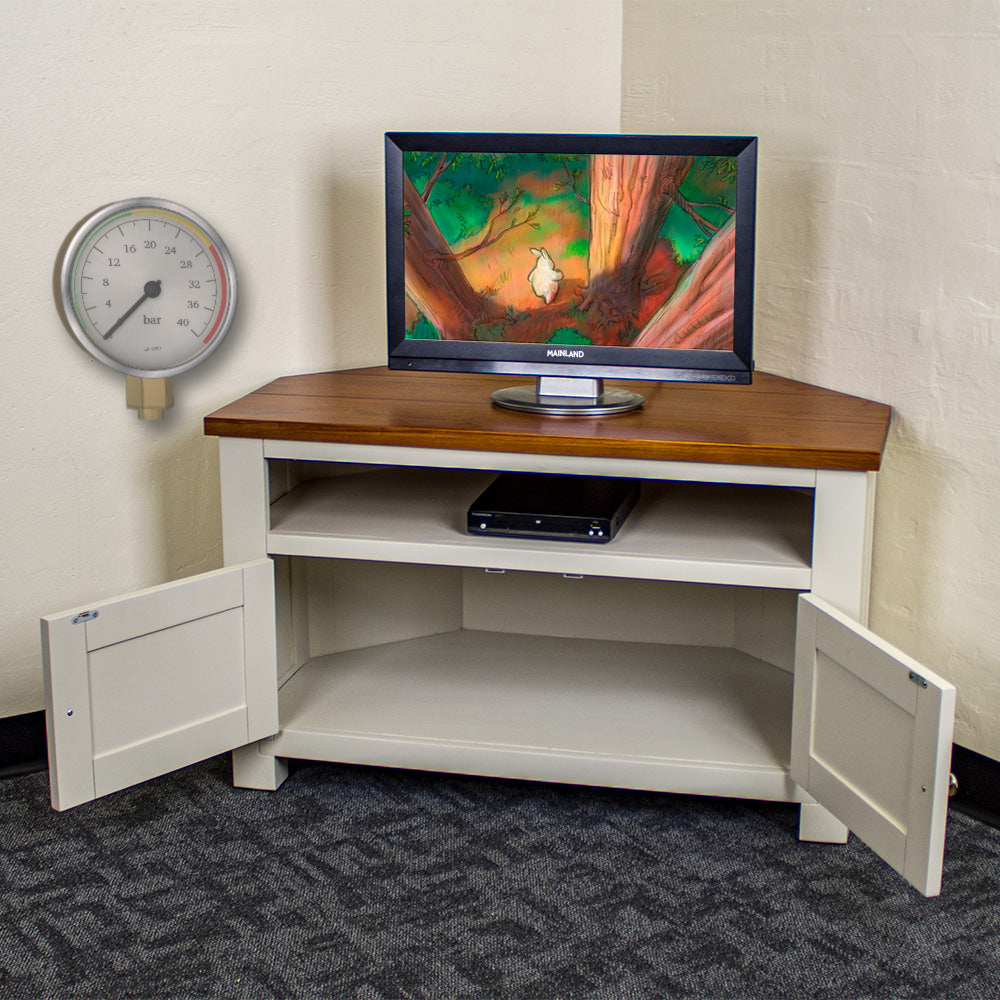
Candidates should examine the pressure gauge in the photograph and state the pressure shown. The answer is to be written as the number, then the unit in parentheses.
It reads 0 (bar)
